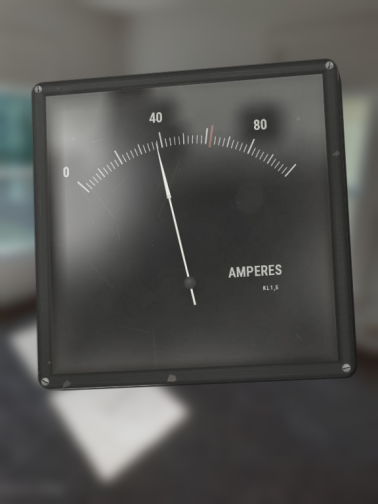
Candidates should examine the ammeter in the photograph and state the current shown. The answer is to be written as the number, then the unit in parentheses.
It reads 38 (A)
